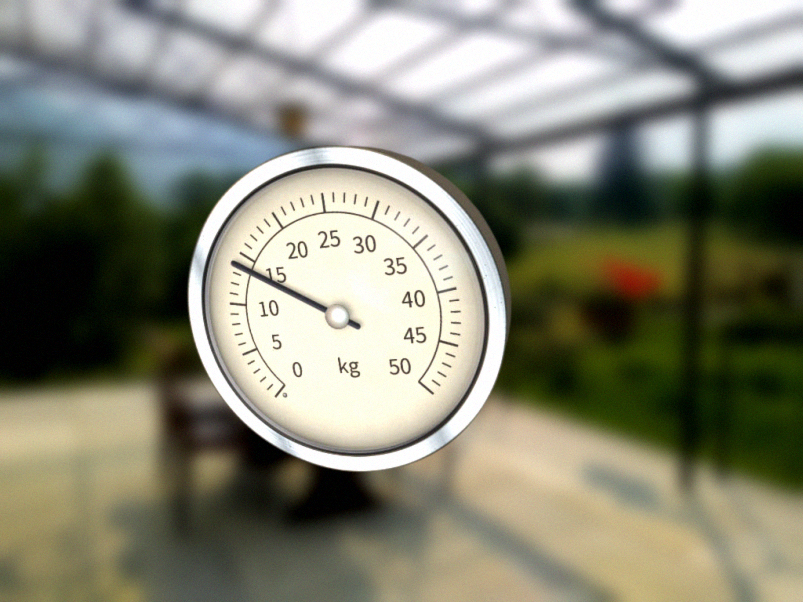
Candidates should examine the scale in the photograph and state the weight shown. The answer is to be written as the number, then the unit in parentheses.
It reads 14 (kg)
